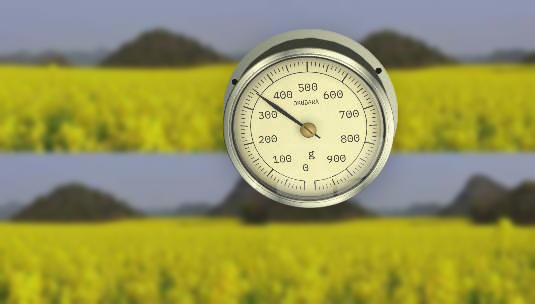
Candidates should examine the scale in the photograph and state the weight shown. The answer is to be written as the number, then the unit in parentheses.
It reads 350 (g)
